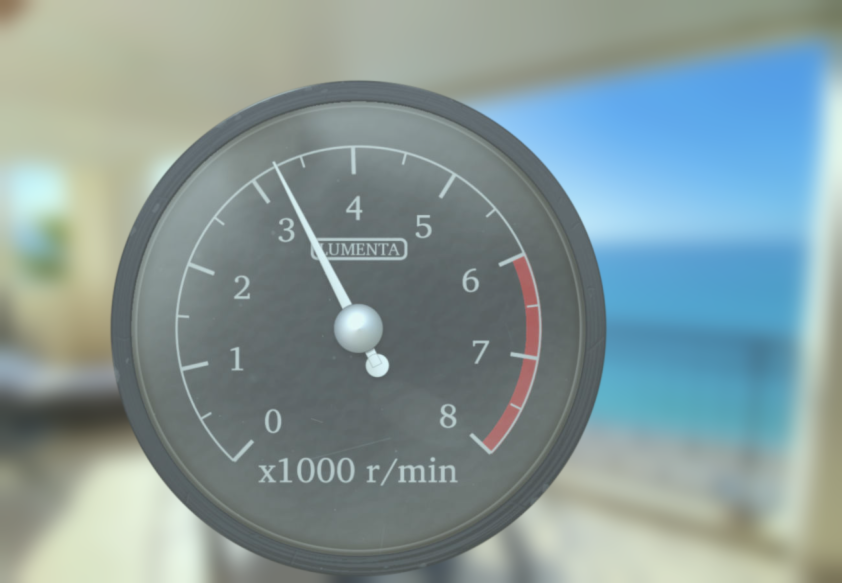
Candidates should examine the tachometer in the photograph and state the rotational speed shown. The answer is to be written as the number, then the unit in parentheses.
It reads 3250 (rpm)
